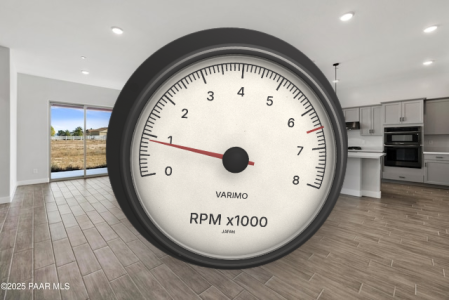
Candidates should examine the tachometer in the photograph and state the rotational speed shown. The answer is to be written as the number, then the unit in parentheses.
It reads 900 (rpm)
